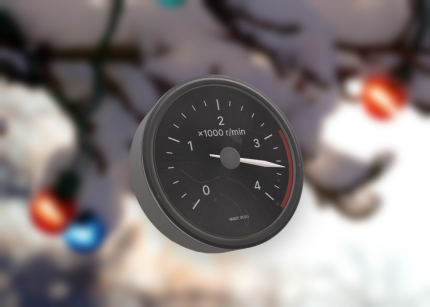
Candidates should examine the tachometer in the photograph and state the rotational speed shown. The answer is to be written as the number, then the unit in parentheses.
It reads 3500 (rpm)
